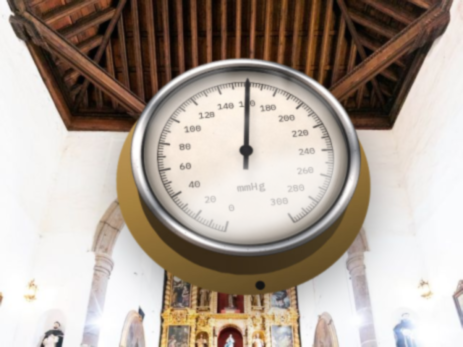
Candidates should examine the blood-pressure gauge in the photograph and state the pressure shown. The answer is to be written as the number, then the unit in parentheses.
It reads 160 (mmHg)
